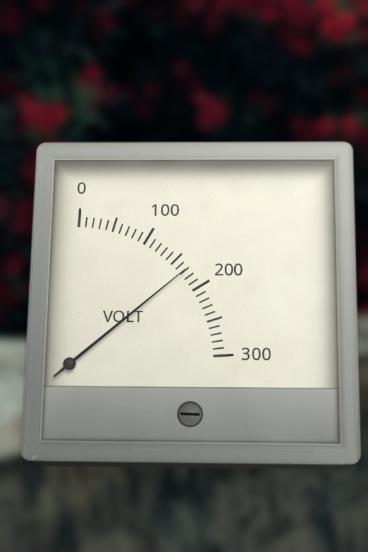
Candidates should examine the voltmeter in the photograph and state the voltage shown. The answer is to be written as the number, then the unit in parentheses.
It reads 170 (V)
